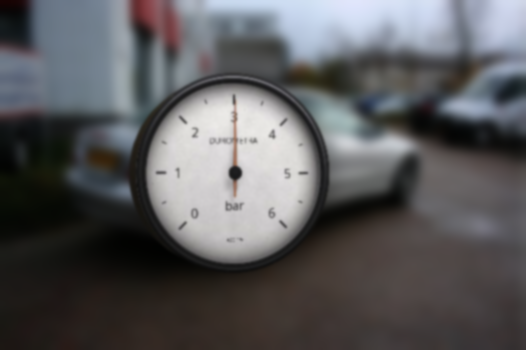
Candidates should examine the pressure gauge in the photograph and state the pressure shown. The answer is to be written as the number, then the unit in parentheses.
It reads 3 (bar)
